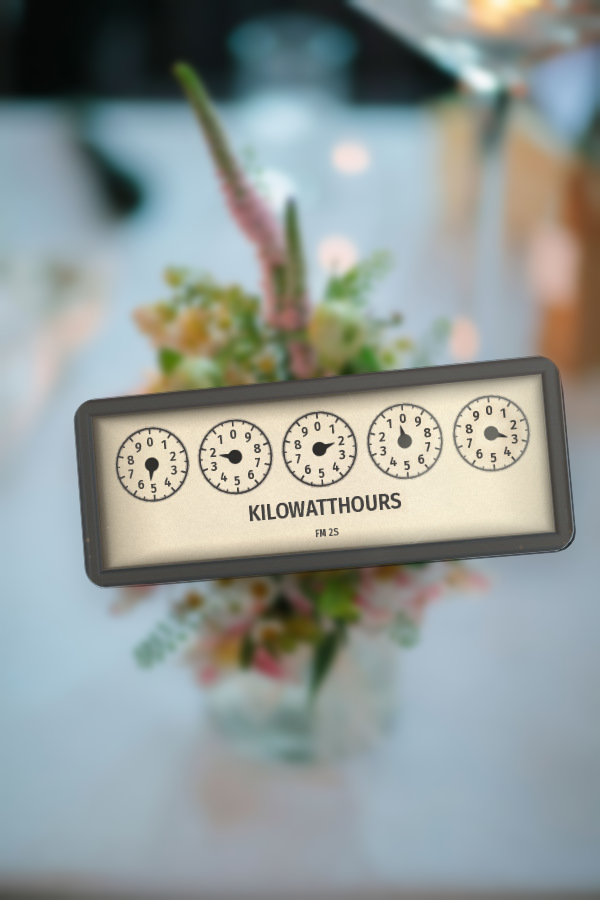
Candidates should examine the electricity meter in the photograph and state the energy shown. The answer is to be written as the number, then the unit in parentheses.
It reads 52203 (kWh)
